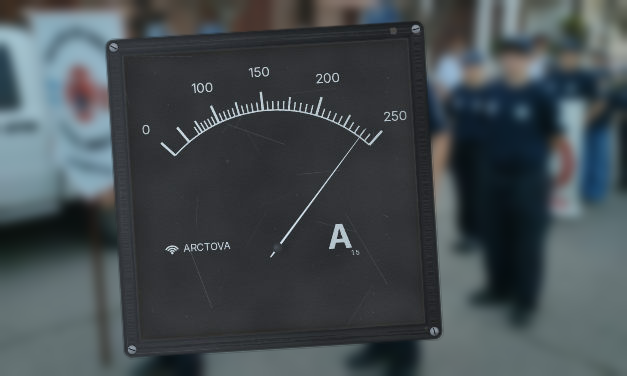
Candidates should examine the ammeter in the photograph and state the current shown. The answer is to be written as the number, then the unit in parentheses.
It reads 240 (A)
